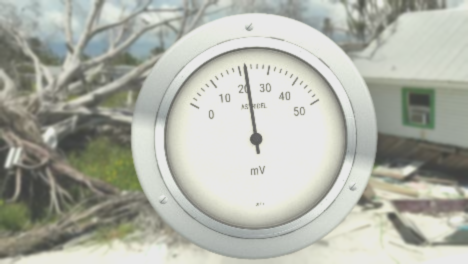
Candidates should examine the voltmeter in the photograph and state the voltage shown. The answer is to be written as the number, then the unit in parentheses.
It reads 22 (mV)
